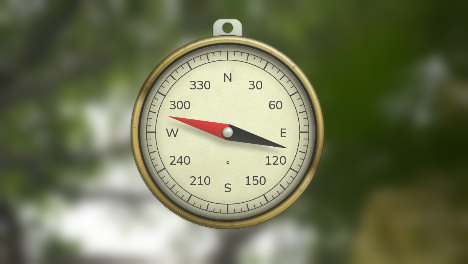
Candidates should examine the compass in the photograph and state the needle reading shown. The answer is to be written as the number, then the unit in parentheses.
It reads 285 (°)
